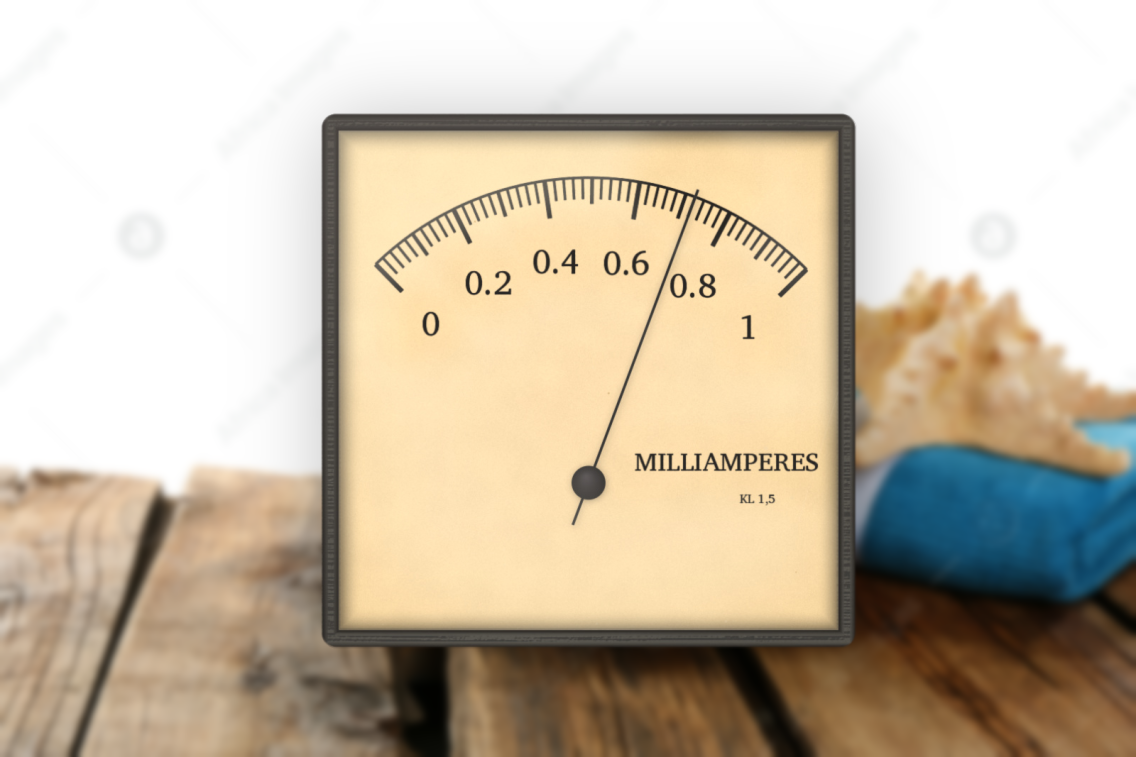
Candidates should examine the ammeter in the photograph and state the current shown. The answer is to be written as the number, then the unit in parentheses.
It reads 0.72 (mA)
